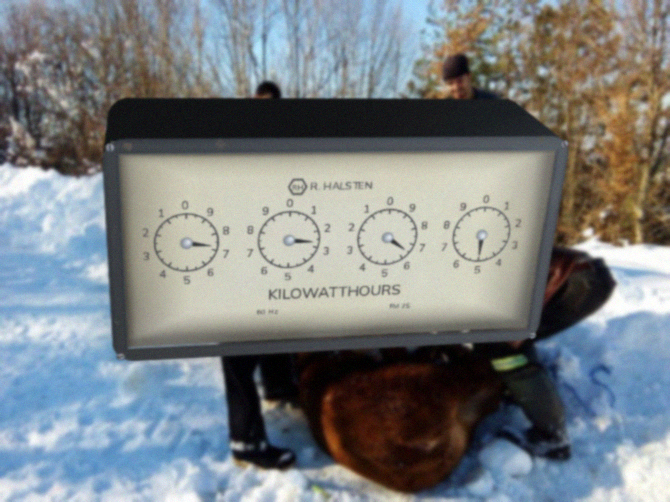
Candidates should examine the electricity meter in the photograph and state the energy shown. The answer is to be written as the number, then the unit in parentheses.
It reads 7265 (kWh)
